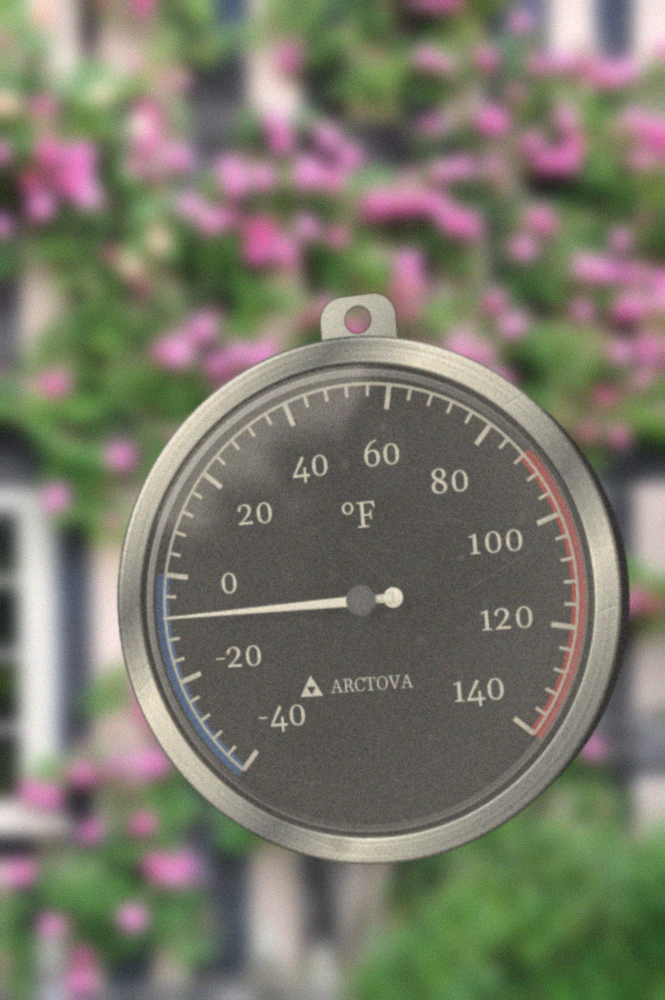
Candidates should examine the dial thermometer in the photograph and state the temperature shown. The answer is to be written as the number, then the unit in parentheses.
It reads -8 (°F)
